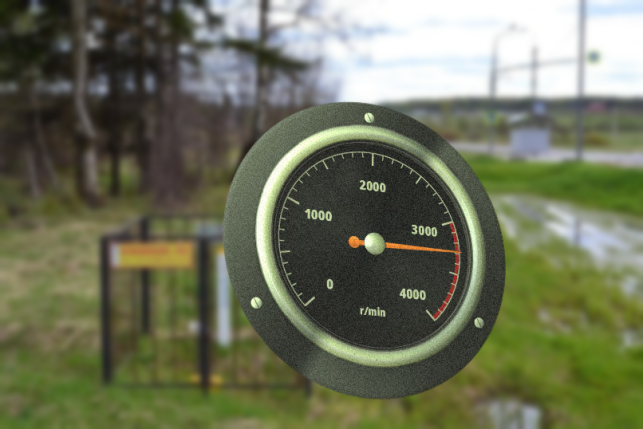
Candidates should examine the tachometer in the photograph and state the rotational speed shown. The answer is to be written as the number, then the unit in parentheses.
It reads 3300 (rpm)
